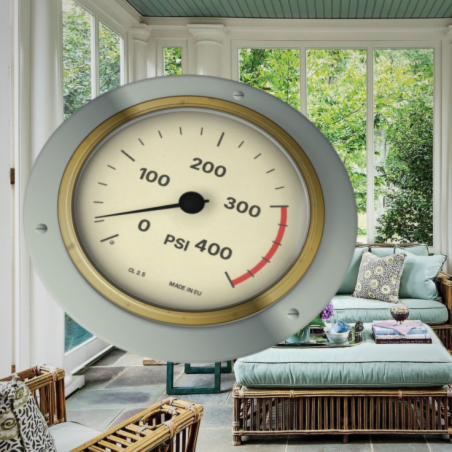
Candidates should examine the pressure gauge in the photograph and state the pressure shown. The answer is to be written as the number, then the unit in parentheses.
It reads 20 (psi)
